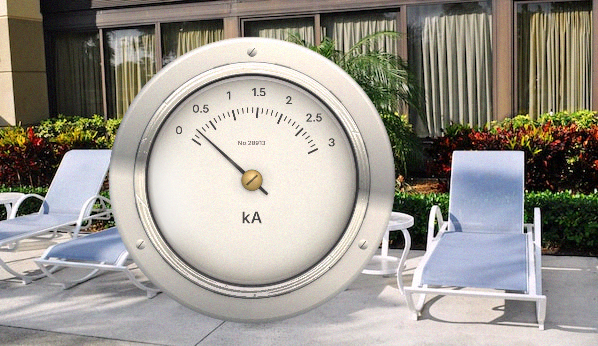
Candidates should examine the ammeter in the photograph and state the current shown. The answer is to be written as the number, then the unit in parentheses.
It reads 0.2 (kA)
